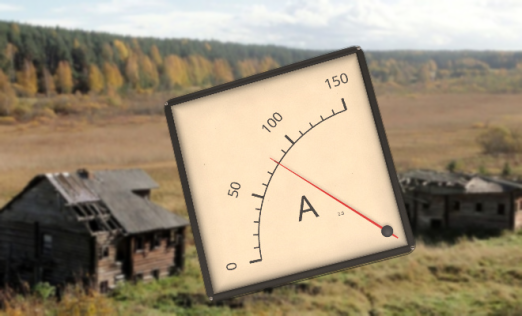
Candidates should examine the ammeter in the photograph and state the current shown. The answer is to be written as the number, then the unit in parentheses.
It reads 80 (A)
